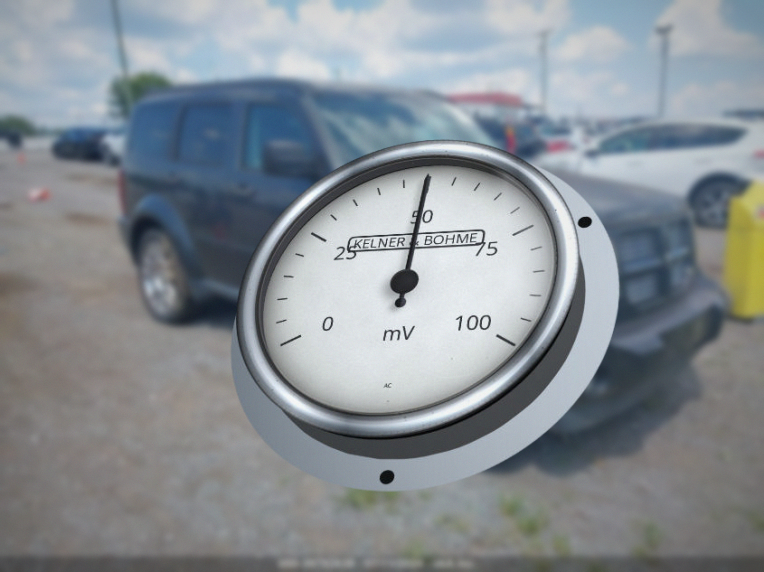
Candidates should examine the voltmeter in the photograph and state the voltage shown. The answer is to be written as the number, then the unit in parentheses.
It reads 50 (mV)
